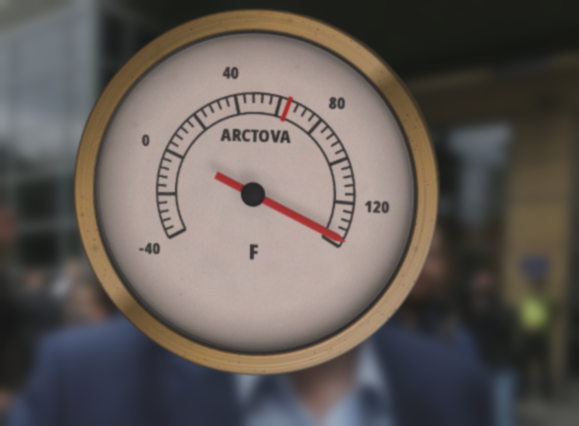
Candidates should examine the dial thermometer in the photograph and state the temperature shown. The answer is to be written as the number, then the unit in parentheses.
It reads 136 (°F)
